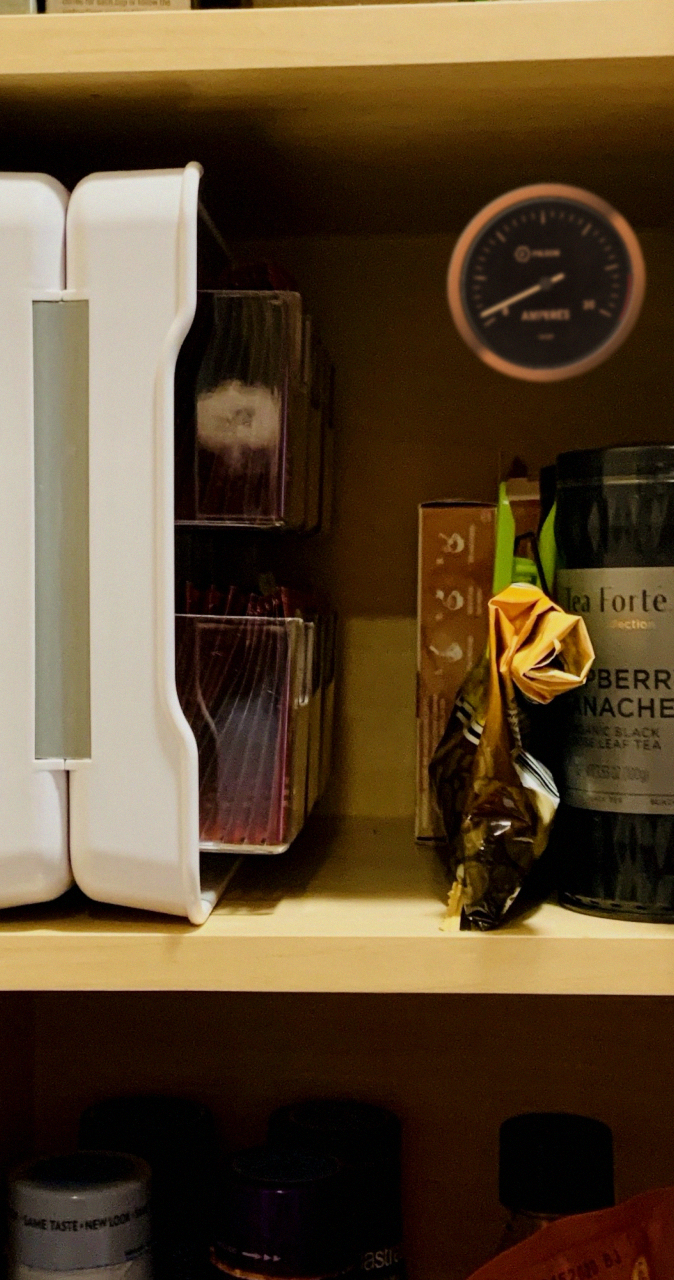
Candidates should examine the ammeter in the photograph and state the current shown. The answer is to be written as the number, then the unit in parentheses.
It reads 1 (A)
